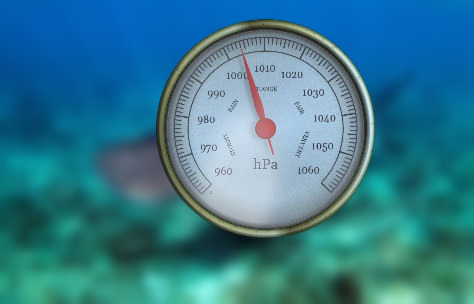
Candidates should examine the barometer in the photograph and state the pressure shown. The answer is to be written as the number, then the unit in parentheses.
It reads 1004 (hPa)
